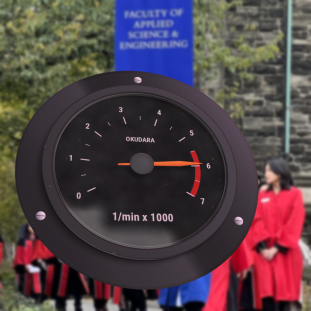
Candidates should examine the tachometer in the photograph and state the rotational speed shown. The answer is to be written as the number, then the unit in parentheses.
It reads 6000 (rpm)
